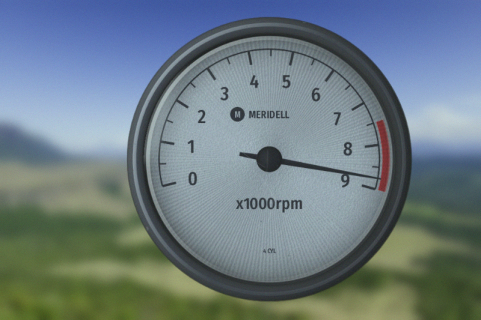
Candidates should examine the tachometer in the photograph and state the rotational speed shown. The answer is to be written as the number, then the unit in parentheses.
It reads 8750 (rpm)
